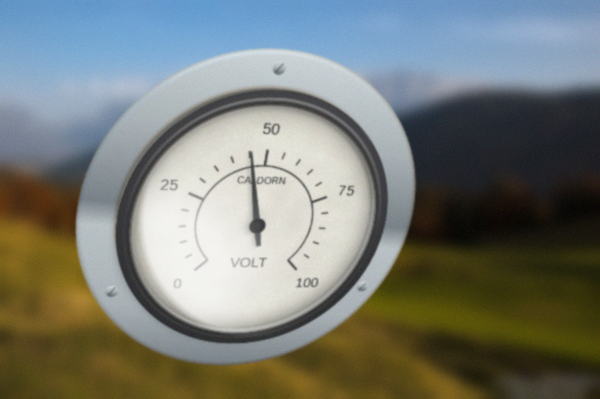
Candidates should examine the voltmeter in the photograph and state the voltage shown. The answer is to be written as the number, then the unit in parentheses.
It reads 45 (V)
